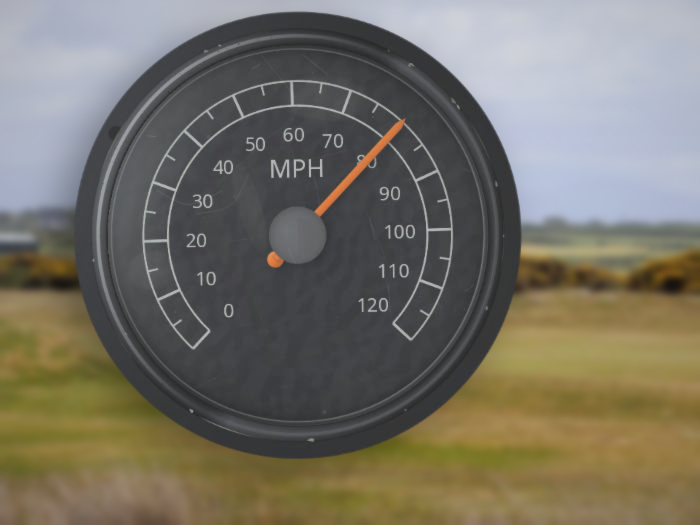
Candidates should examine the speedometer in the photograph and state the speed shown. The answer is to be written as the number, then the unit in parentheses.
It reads 80 (mph)
